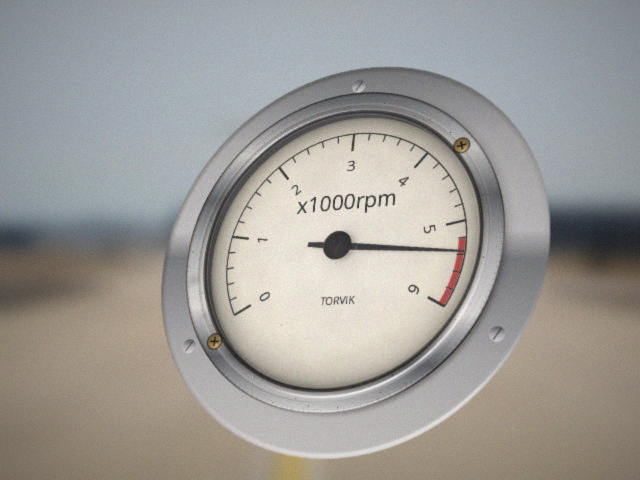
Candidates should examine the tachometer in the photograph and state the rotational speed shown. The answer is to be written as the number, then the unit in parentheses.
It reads 5400 (rpm)
